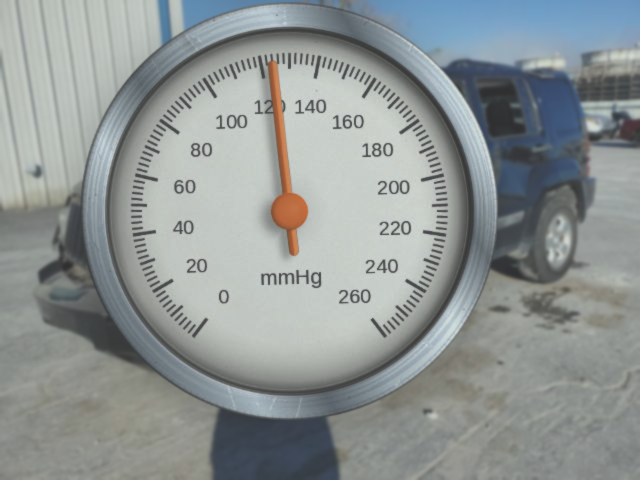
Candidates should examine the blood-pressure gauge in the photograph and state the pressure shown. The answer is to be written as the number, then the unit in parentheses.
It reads 124 (mmHg)
